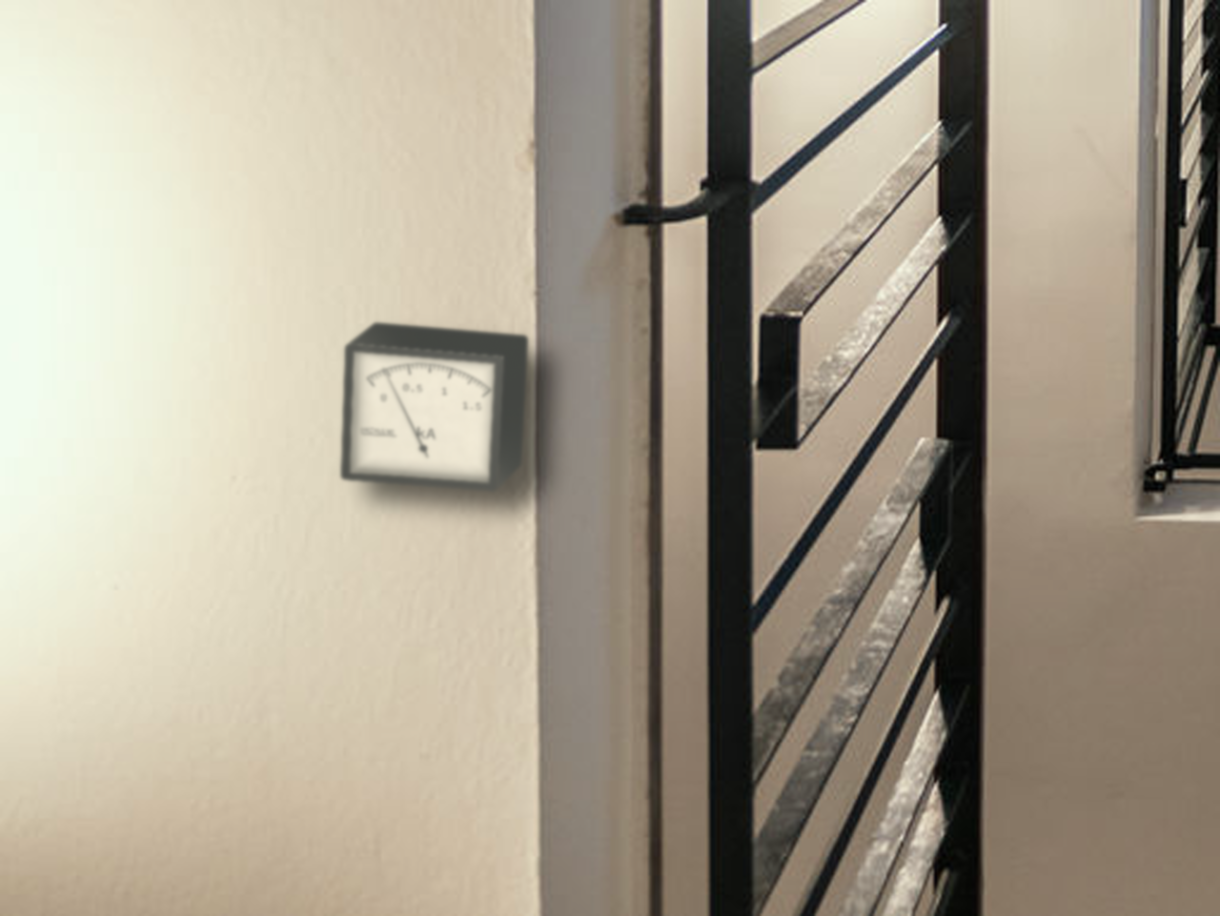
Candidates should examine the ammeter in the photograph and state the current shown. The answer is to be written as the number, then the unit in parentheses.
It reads 0.25 (kA)
